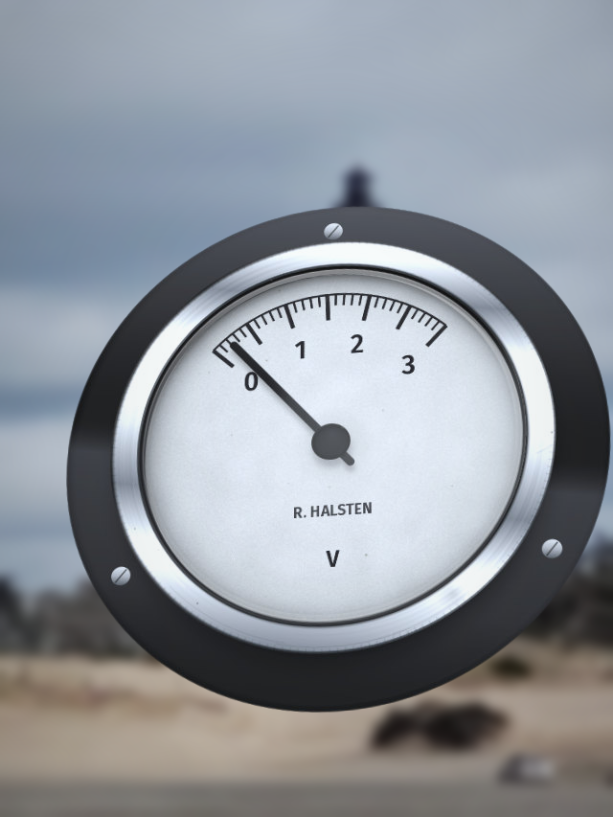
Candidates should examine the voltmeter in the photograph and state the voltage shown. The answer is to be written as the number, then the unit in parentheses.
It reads 0.2 (V)
